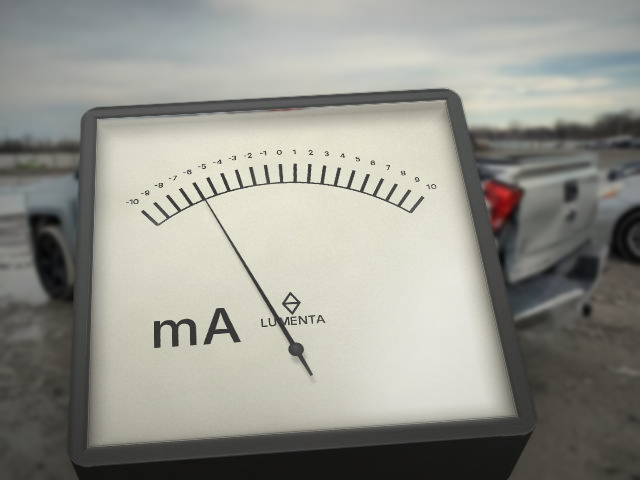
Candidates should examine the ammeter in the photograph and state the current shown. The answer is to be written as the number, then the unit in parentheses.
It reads -6 (mA)
